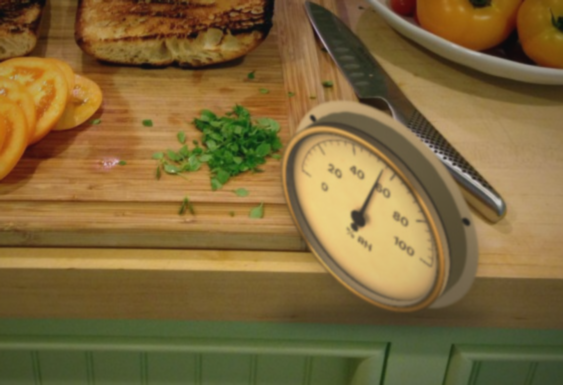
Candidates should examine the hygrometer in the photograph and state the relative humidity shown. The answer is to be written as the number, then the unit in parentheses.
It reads 56 (%)
